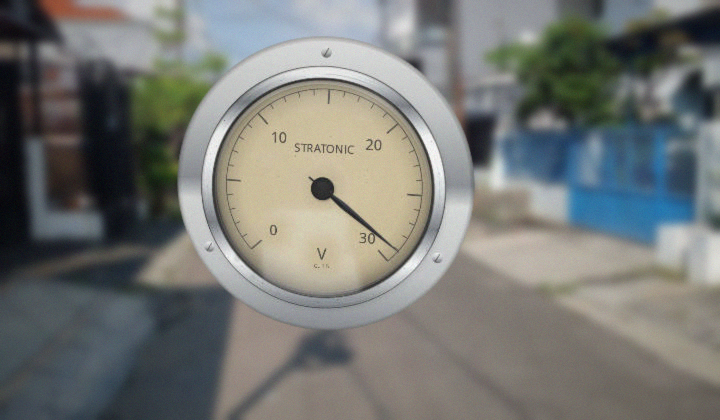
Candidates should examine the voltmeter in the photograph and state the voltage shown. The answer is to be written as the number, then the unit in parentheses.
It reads 29 (V)
